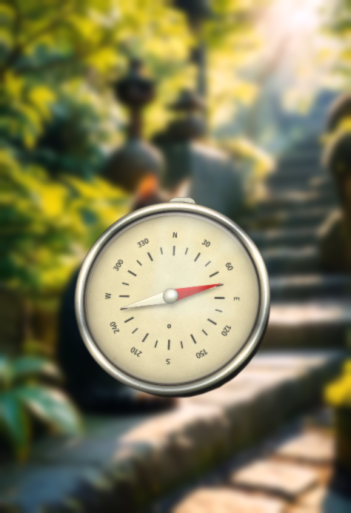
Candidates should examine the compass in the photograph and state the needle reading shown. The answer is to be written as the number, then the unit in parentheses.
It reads 75 (°)
